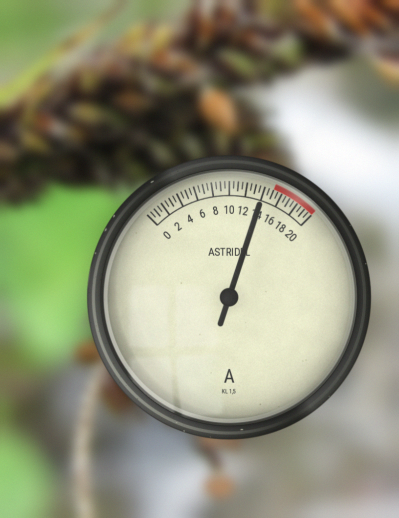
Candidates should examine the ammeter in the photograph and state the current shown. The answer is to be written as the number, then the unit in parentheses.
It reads 14 (A)
